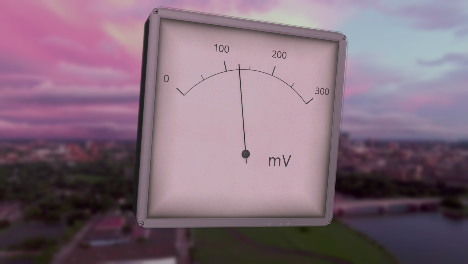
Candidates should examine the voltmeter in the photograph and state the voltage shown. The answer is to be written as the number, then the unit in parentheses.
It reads 125 (mV)
